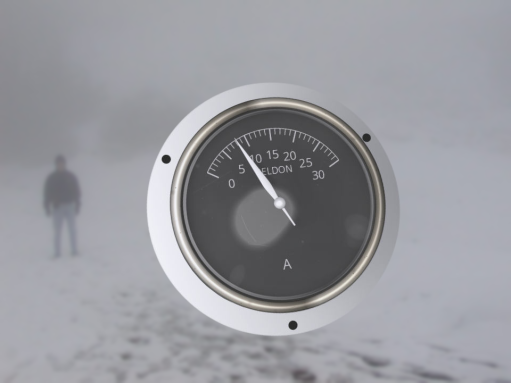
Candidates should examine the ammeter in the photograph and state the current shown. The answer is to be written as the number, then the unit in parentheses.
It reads 8 (A)
